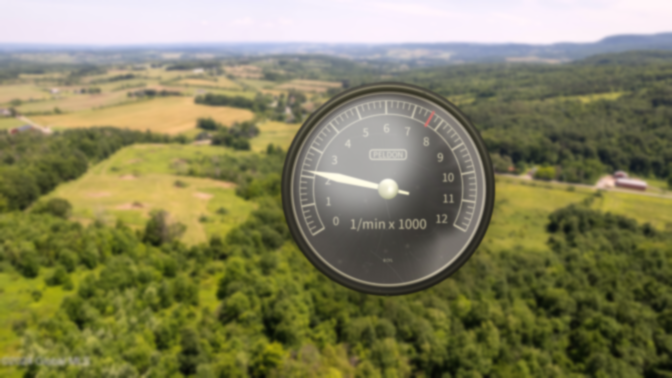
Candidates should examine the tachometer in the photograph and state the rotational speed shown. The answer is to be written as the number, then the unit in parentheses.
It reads 2200 (rpm)
